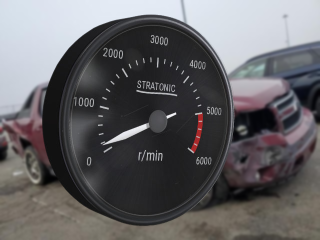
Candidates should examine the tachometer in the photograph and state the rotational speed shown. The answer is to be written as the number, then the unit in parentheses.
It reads 200 (rpm)
